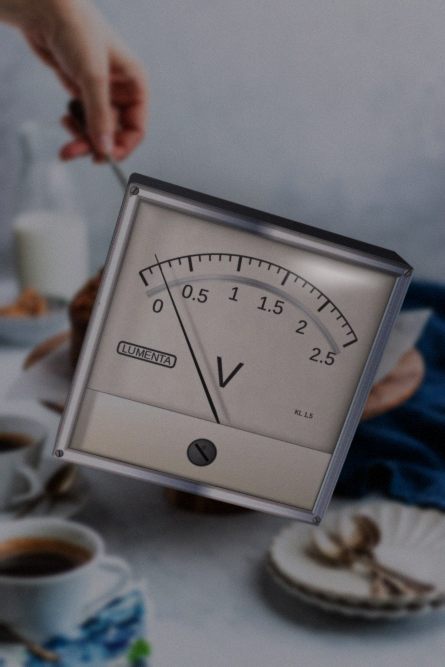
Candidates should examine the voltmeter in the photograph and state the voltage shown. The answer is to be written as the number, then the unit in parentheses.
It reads 0.2 (V)
